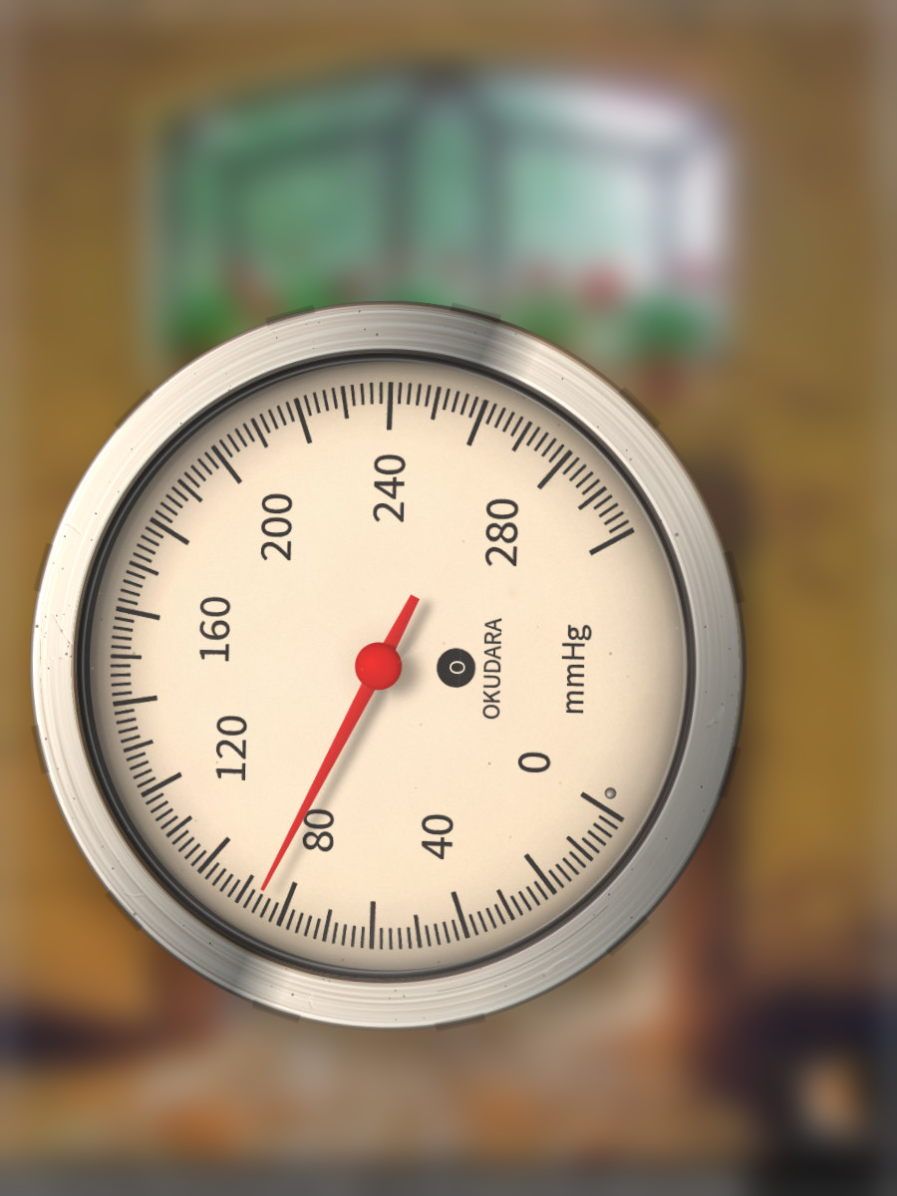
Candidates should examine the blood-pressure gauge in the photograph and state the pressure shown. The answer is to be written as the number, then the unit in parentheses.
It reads 86 (mmHg)
